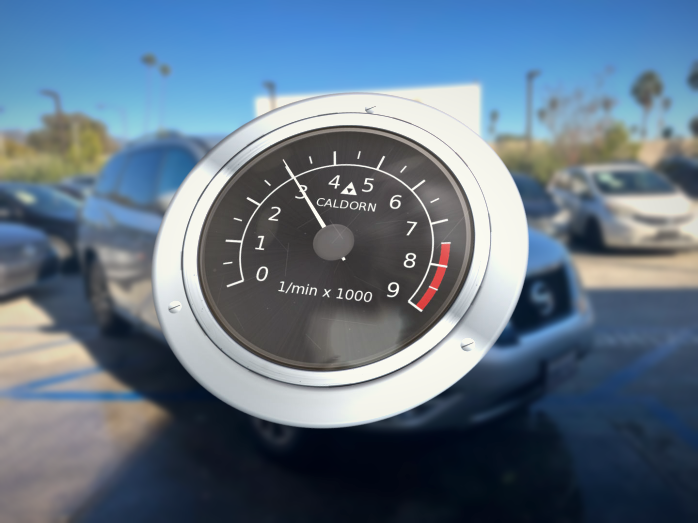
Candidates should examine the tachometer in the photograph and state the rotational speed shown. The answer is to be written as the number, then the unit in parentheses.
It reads 3000 (rpm)
